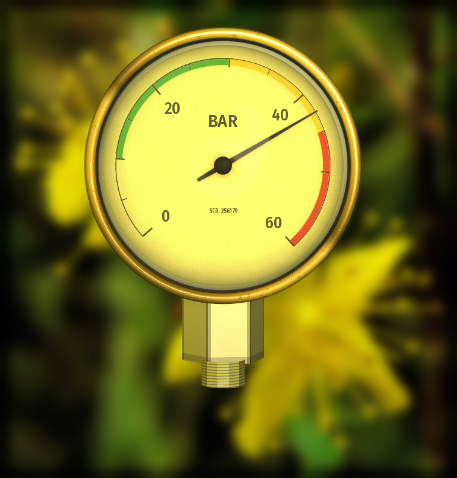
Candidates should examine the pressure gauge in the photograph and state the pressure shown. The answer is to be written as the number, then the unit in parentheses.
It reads 42.5 (bar)
